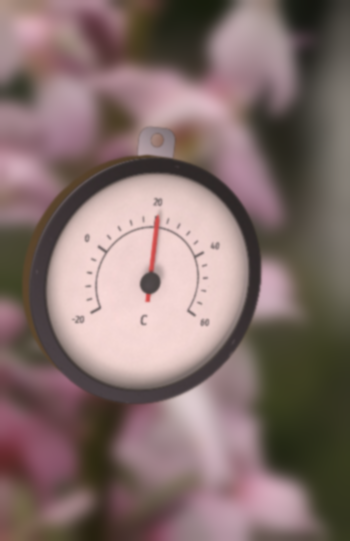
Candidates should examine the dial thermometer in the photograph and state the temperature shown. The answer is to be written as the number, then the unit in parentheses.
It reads 20 (°C)
